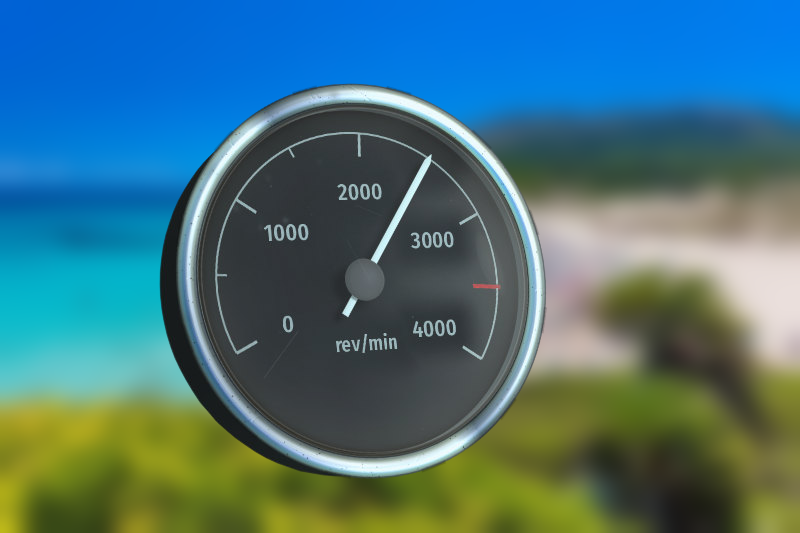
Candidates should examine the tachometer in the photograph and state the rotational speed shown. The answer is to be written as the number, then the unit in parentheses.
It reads 2500 (rpm)
